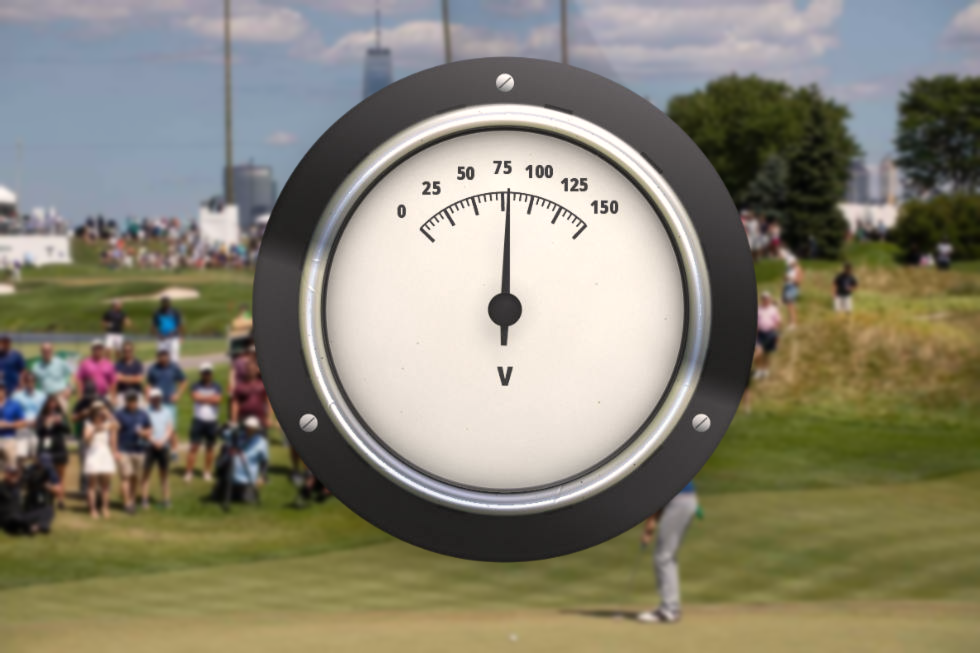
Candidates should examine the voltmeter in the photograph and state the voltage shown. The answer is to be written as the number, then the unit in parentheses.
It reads 80 (V)
